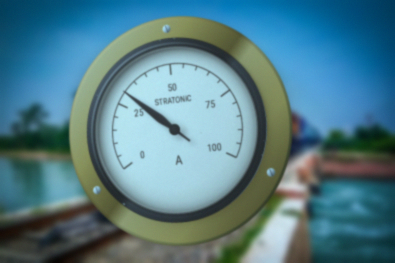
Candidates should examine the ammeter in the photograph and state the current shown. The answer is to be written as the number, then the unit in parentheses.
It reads 30 (A)
